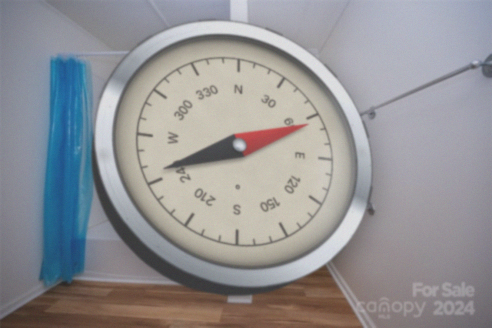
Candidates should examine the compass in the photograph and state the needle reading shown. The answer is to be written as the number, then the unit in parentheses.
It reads 65 (°)
